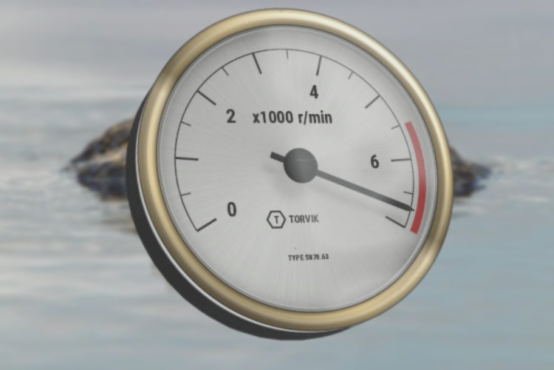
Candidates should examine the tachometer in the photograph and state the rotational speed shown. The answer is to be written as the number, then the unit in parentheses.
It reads 6750 (rpm)
